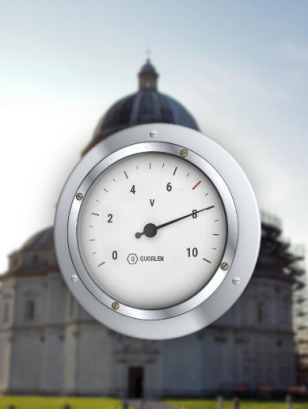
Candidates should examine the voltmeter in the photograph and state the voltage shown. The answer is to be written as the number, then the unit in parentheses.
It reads 8 (V)
